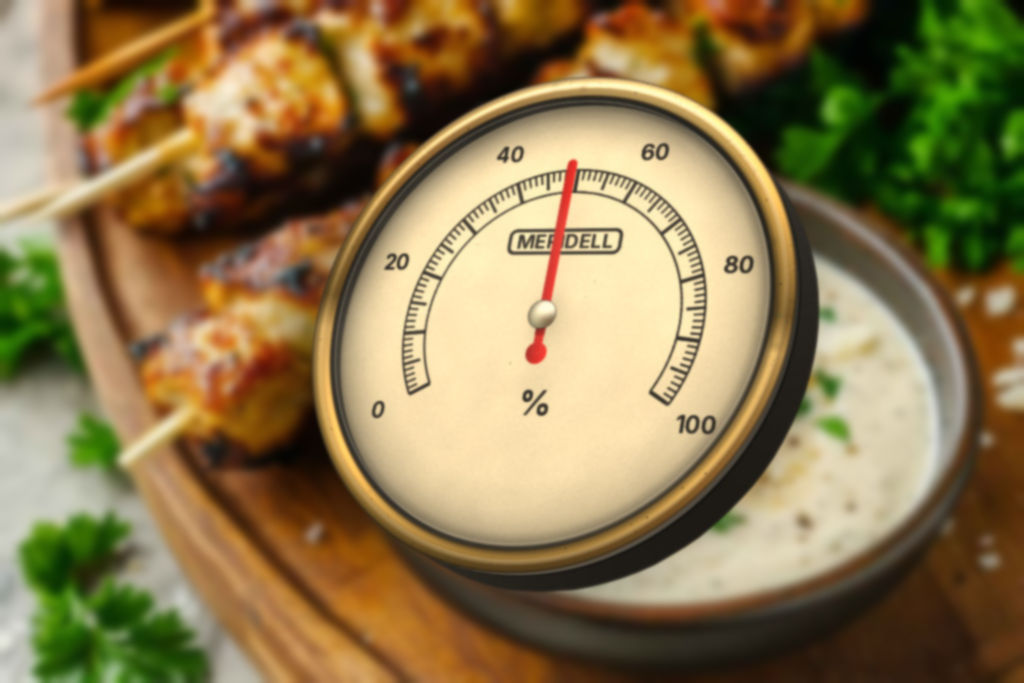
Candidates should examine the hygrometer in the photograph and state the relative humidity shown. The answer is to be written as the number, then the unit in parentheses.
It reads 50 (%)
